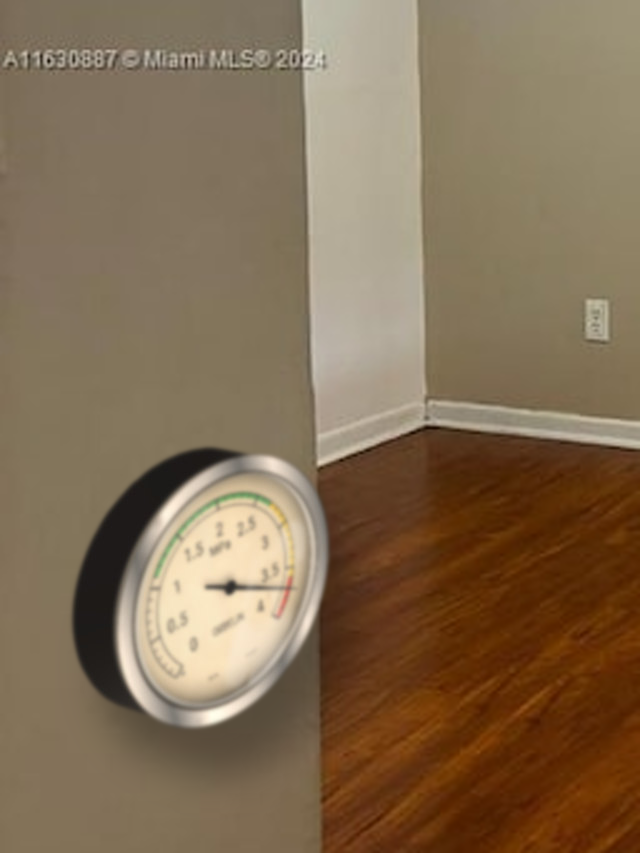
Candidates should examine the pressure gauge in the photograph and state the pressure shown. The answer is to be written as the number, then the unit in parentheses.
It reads 3.7 (MPa)
